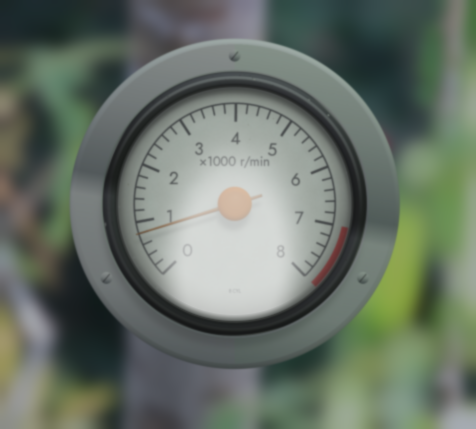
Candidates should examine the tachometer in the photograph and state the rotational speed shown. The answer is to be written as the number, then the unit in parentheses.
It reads 800 (rpm)
